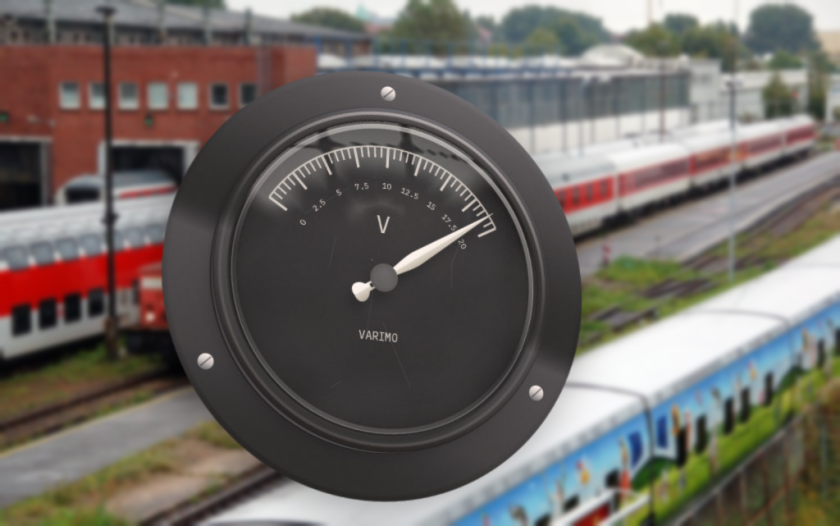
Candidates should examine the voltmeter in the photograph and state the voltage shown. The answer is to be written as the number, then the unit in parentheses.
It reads 19 (V)
